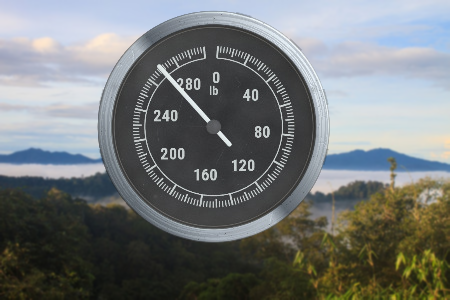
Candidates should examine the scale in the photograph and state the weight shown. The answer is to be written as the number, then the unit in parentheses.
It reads 270 (lb)
